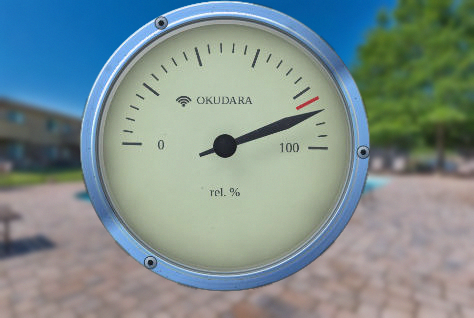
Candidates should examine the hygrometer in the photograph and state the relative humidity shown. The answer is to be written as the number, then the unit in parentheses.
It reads 88 (%)
